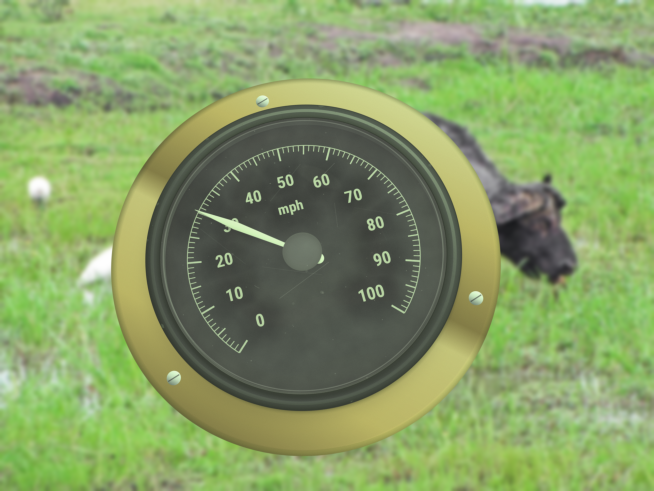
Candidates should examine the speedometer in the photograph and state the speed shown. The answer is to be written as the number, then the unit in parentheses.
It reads 30 (mph)
